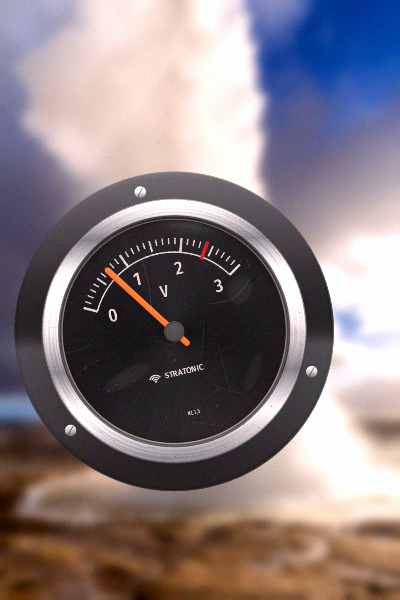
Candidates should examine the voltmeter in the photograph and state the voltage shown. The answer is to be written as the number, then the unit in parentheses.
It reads 0.7 (V)
